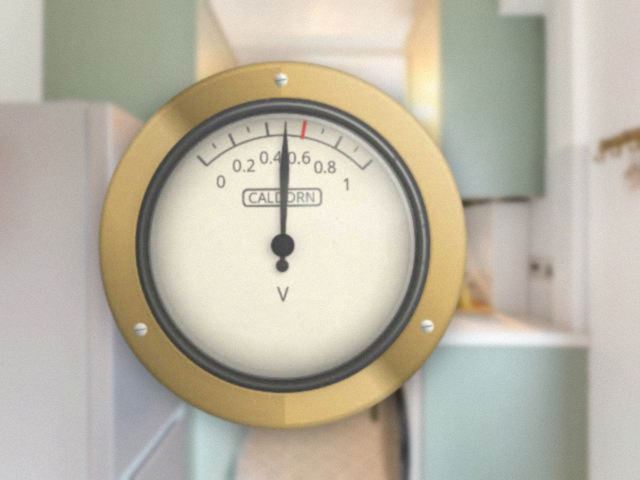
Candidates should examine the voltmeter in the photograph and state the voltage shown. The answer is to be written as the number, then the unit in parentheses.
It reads 0.5 (V)
